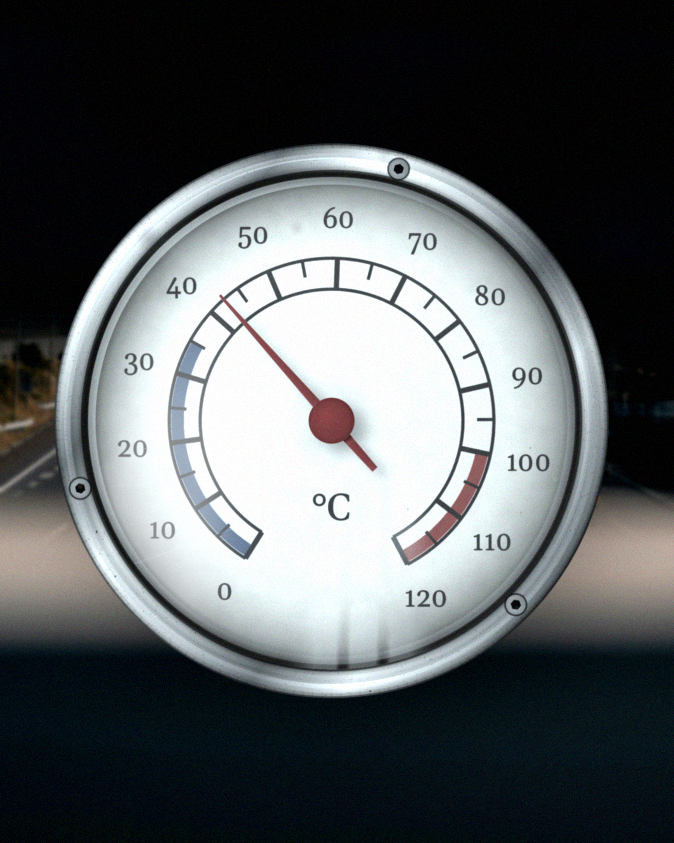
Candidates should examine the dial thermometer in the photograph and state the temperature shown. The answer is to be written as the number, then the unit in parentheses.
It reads 42.5 (°C)
